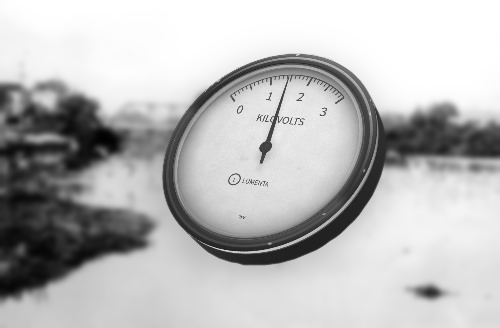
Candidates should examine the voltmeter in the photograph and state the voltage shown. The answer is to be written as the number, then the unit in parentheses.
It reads 1.5 (kV)
